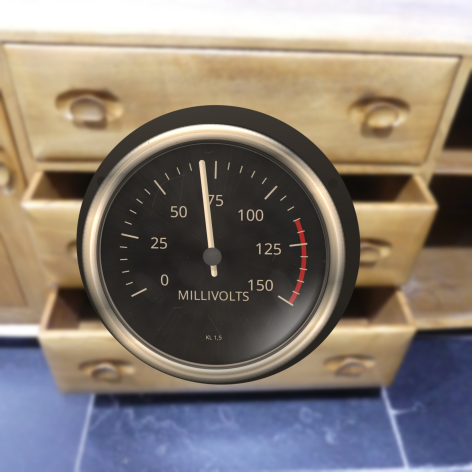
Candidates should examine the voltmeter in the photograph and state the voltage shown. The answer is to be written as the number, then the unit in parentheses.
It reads 70 (mV)
